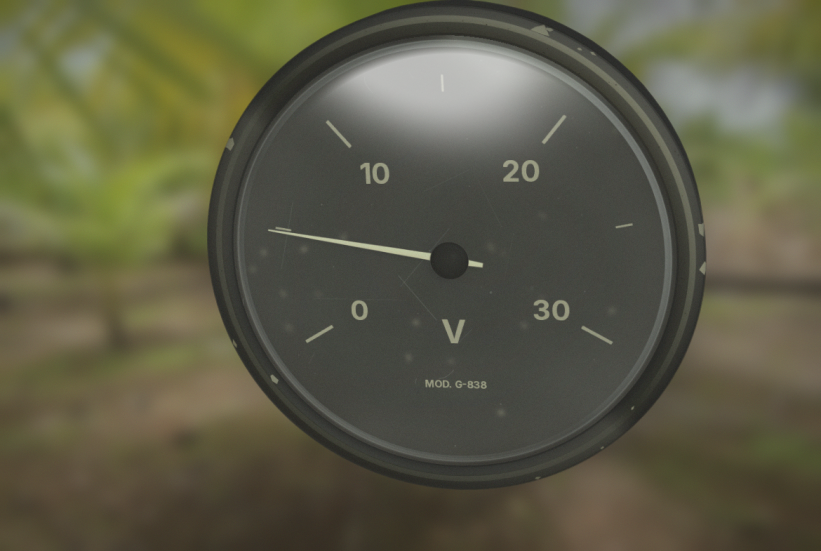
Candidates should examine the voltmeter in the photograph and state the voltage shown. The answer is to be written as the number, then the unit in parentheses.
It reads 5 (V)
